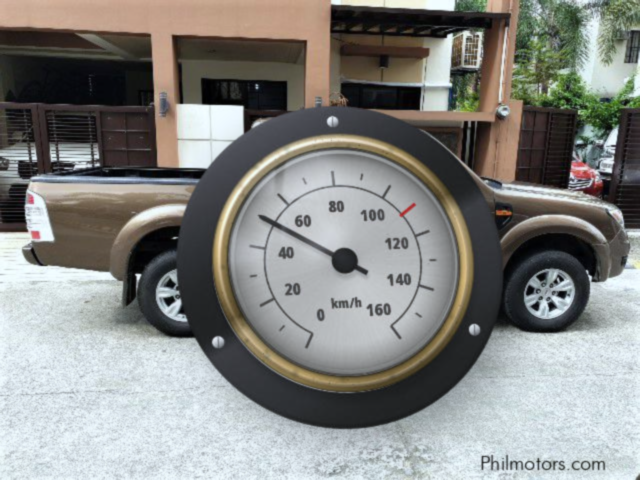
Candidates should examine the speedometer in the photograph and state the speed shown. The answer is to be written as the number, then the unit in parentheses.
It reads 50 (km/h)
